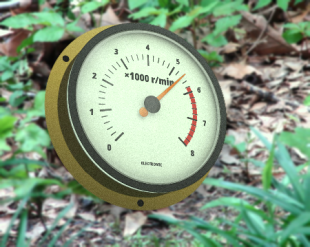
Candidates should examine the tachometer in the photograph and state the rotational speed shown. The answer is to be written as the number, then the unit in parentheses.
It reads 5400 (rpm)
